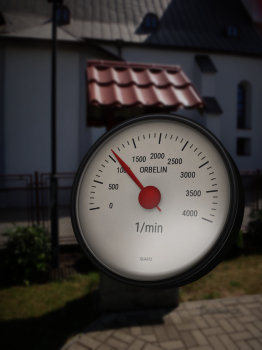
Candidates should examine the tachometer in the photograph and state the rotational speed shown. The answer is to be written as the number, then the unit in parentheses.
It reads 1100 (rpm)
